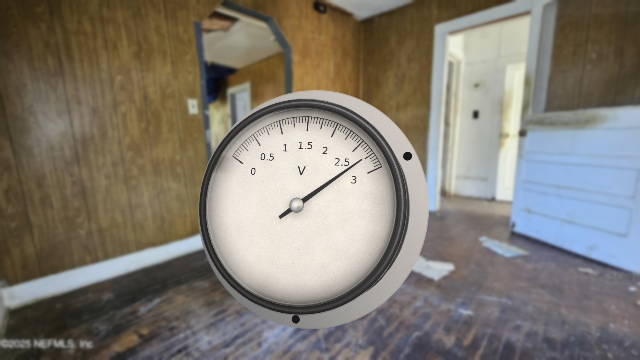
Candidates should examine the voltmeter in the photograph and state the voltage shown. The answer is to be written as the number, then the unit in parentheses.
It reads 2.75 (V)
